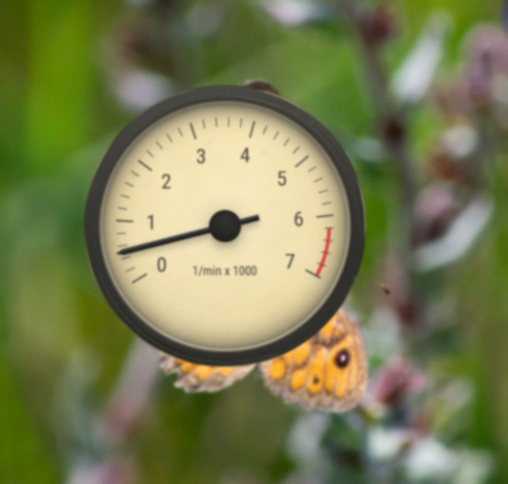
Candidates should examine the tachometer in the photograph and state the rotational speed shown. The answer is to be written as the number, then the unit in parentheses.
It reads 500 (rpm)
